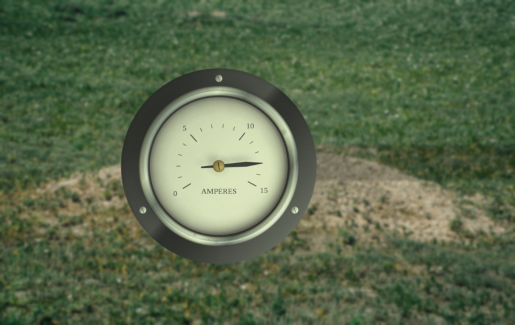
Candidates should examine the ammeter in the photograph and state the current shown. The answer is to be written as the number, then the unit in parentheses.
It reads 13 (A)
